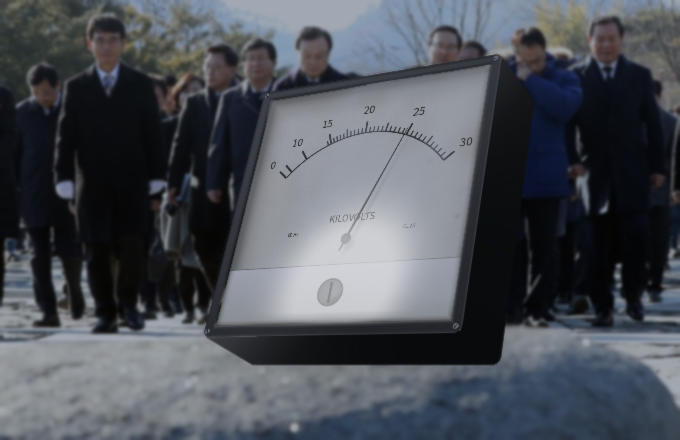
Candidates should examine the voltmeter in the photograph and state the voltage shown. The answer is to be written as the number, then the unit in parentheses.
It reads 25 (kV)
